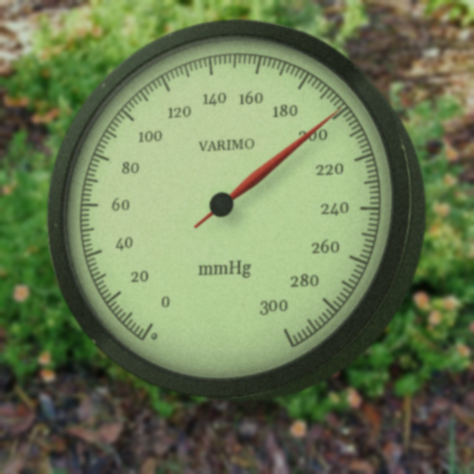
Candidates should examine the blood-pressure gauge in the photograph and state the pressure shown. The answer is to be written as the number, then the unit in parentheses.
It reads 200 (mmHg)
